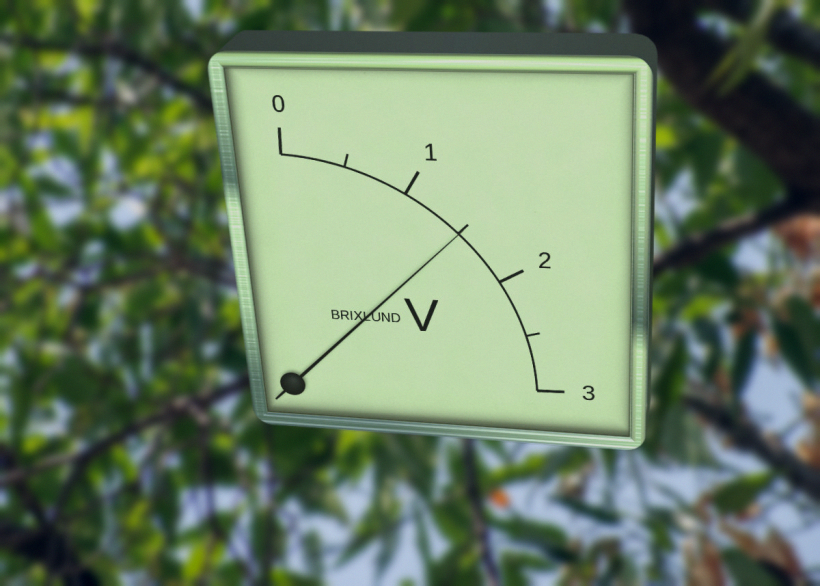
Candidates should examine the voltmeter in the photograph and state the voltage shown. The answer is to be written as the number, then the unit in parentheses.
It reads 1.5 (V)
